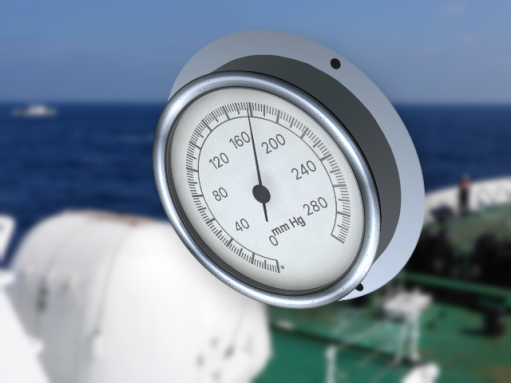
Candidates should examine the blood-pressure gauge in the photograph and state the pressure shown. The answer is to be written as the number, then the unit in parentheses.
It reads 180 (mmHg)
